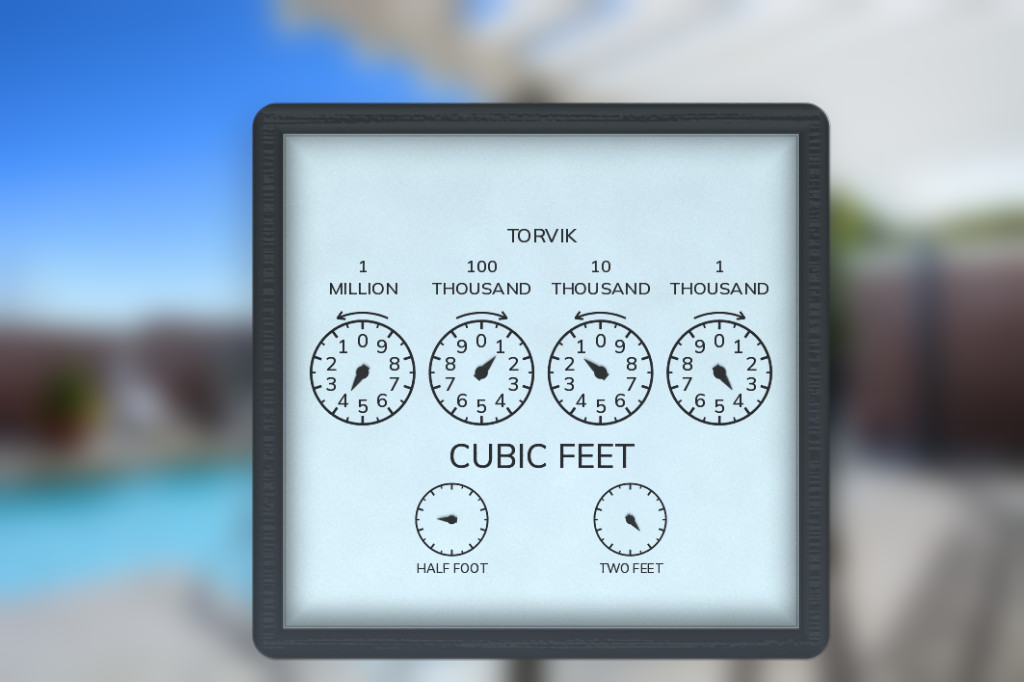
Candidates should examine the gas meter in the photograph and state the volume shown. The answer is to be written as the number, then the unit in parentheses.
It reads 411400 (ft³)
